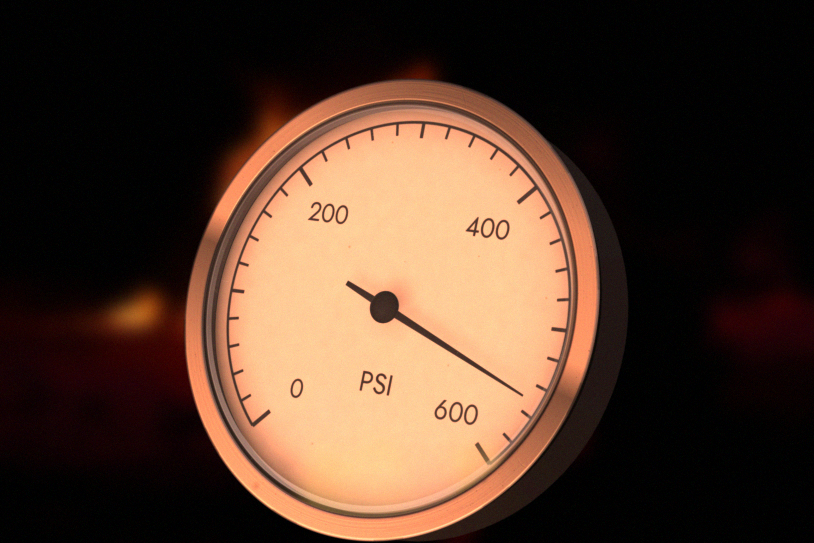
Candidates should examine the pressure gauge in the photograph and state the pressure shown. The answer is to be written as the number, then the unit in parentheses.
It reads 550 (psi)
